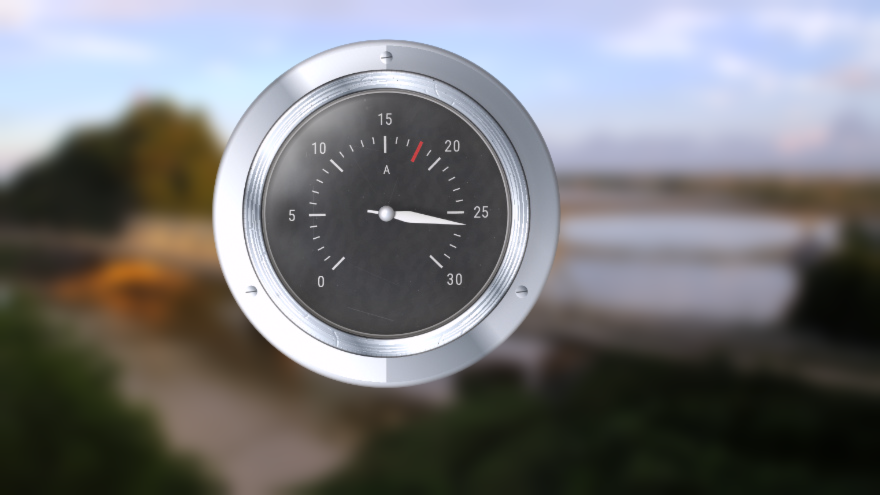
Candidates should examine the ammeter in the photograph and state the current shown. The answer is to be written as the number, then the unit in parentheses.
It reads 26 (A)
